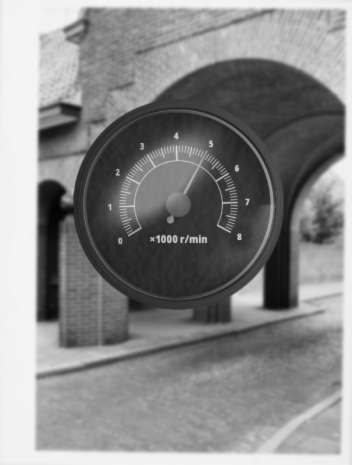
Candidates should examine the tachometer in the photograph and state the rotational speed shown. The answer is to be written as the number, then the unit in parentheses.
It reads 5000 (rpm)
